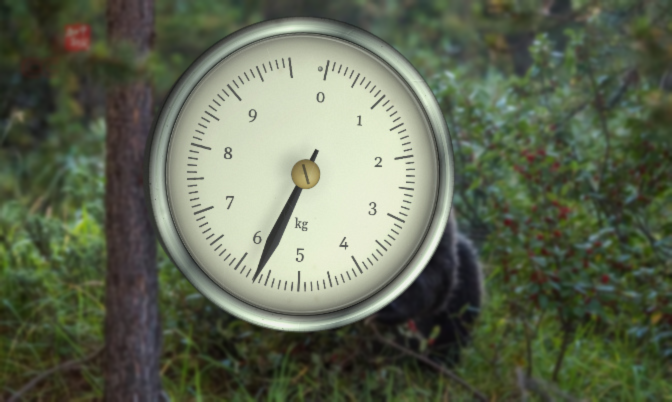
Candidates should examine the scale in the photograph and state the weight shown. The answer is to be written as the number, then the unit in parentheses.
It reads 5.7 (kg)
